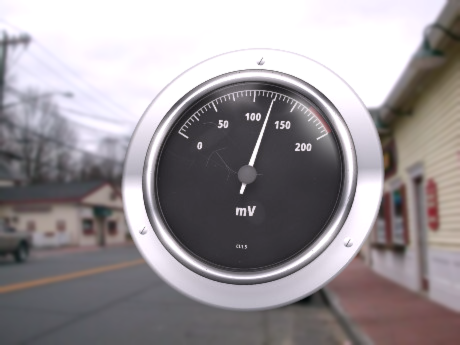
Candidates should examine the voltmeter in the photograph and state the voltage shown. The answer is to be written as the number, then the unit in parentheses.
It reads 125 (mV)
